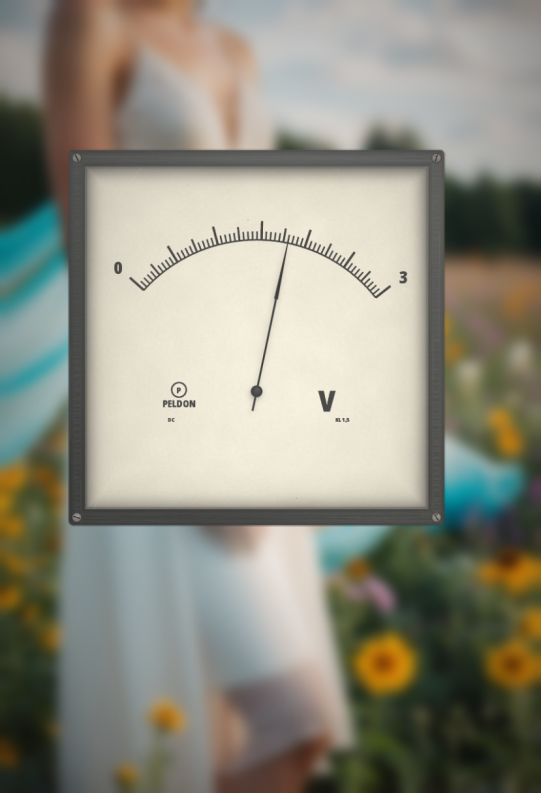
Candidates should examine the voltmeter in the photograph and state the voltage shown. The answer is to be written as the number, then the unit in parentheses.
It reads 1.8 (V)
